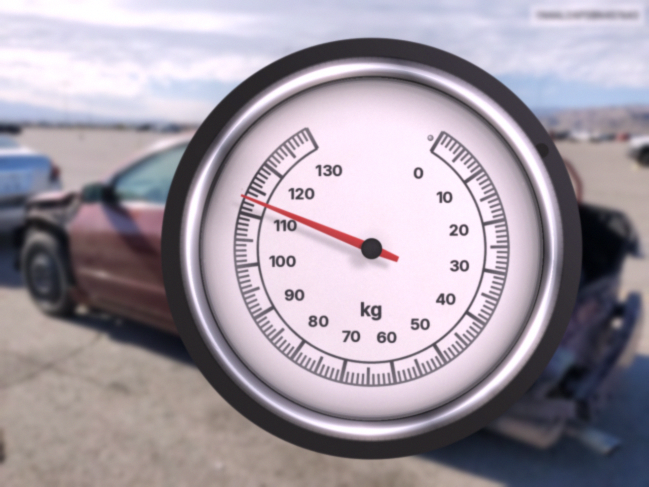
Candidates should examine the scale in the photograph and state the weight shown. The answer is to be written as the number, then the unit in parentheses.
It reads 113 (kg)
